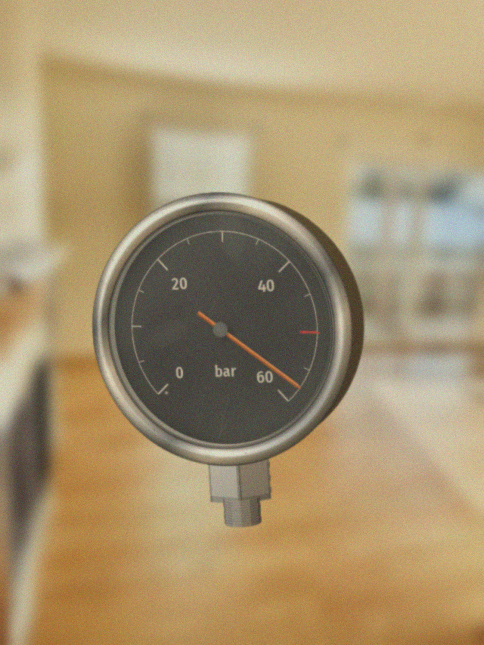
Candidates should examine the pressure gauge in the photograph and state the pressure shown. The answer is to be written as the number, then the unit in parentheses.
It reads 57.5 (bar)
